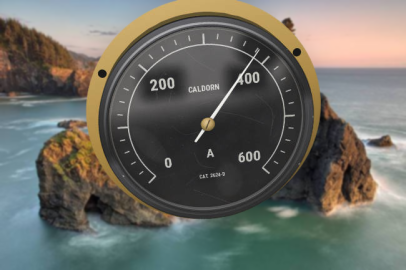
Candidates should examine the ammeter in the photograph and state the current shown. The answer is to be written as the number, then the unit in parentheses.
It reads 380 (A)
